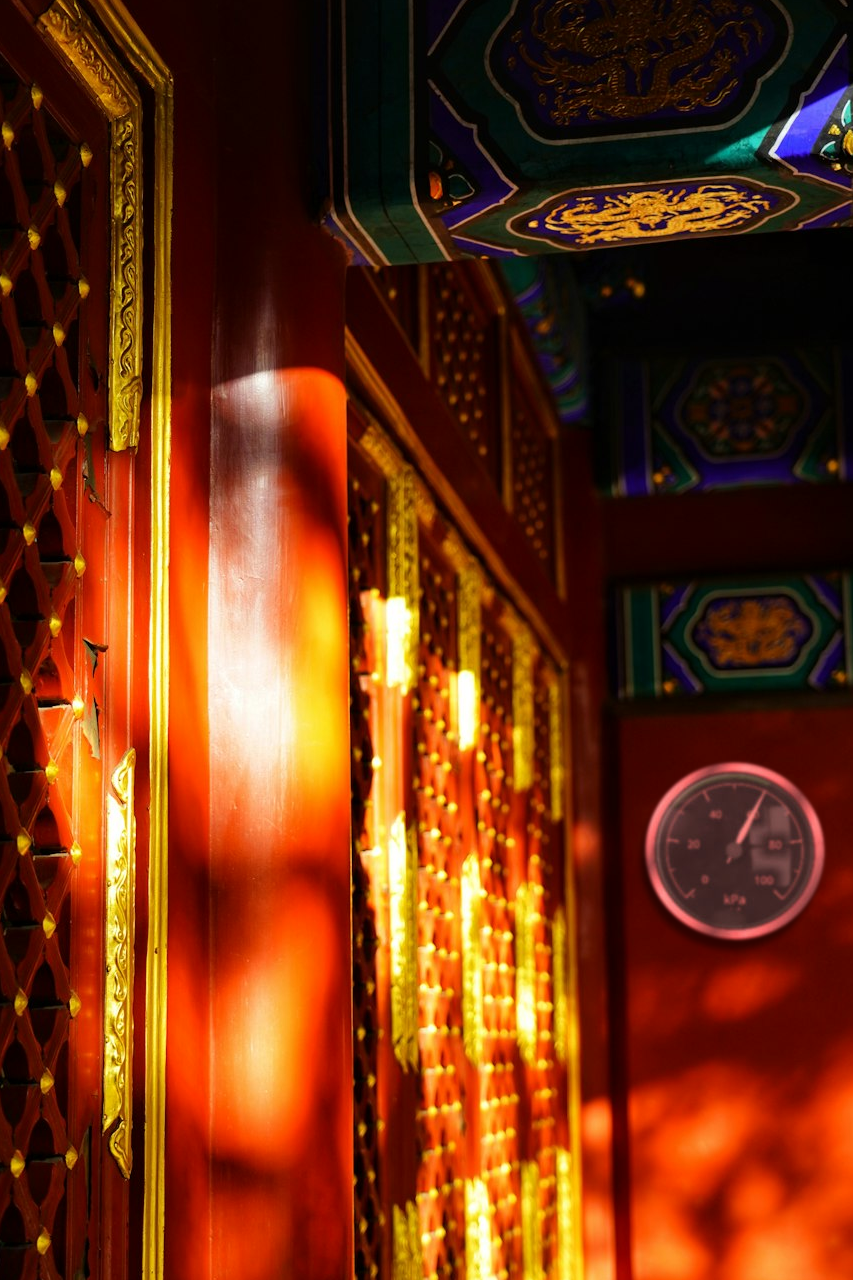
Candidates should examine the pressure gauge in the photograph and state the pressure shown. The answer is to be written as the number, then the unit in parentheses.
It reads 60 (kPa)
